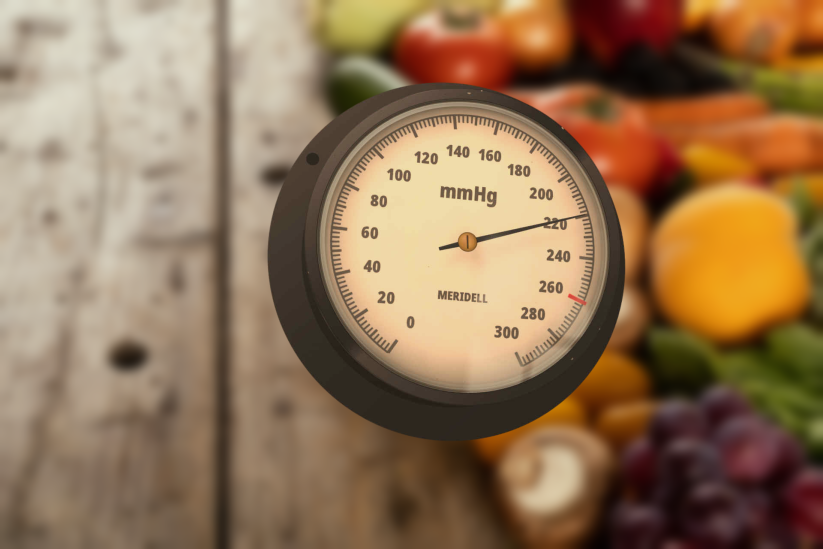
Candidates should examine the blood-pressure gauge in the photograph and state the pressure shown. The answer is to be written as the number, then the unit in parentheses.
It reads 220 (mmHg)
